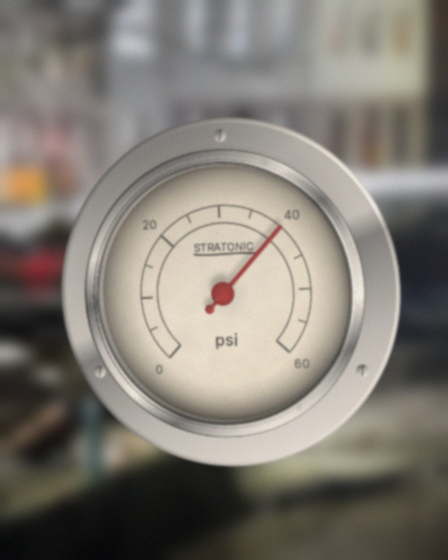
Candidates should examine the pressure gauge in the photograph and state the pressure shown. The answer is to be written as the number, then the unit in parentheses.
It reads 40 (psi)
